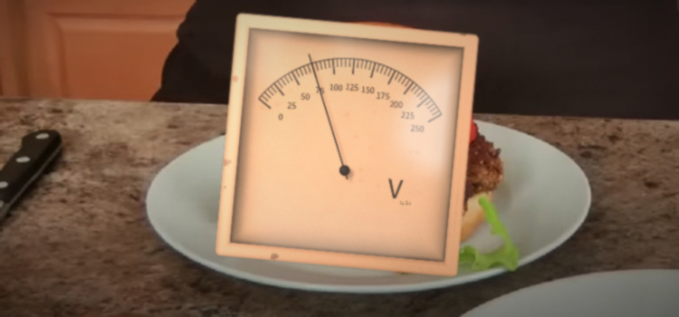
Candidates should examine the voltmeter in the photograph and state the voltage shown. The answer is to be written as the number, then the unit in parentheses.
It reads 75 (V)
